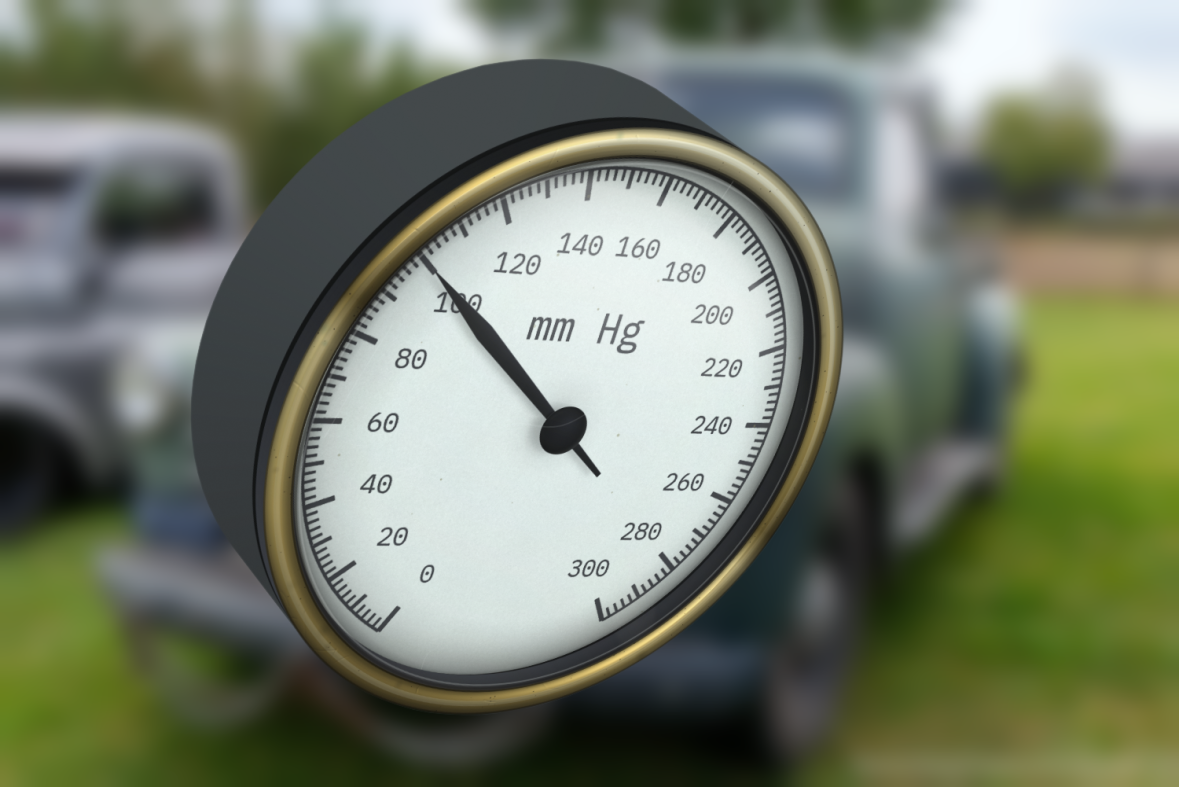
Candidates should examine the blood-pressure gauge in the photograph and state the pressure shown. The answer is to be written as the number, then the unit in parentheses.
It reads 100 (mmHg)
